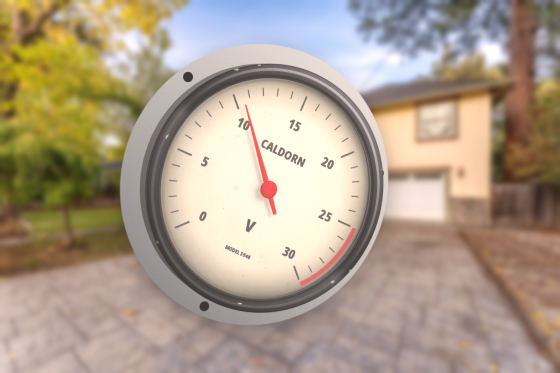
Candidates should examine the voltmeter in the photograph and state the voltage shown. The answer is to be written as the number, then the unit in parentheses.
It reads 10.5 (V)
